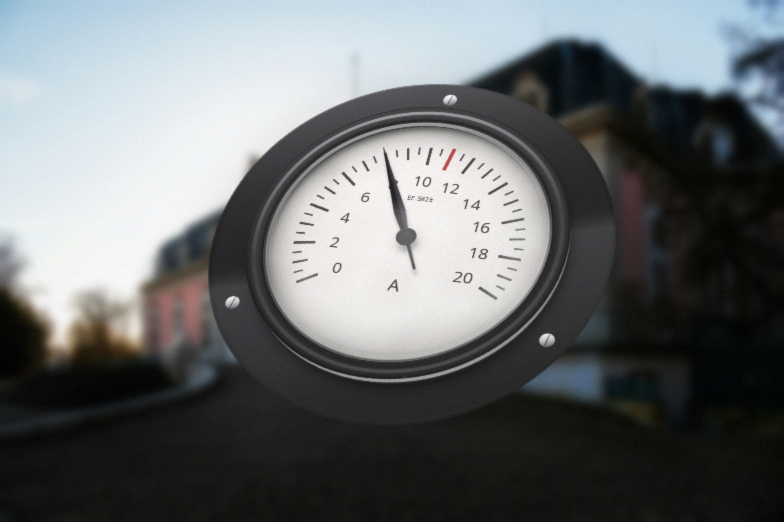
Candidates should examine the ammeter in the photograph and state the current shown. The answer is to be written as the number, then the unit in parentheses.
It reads 8 (A)
